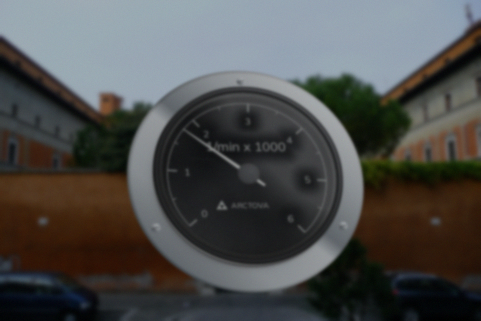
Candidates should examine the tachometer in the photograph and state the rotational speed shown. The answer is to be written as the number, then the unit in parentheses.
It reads 1750 (rpm)
